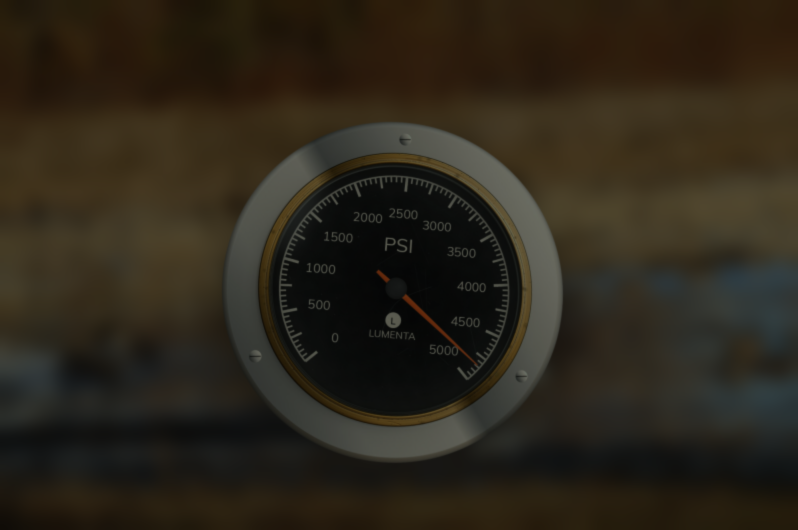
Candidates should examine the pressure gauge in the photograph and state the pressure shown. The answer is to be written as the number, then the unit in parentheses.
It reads 4850 (psi)
